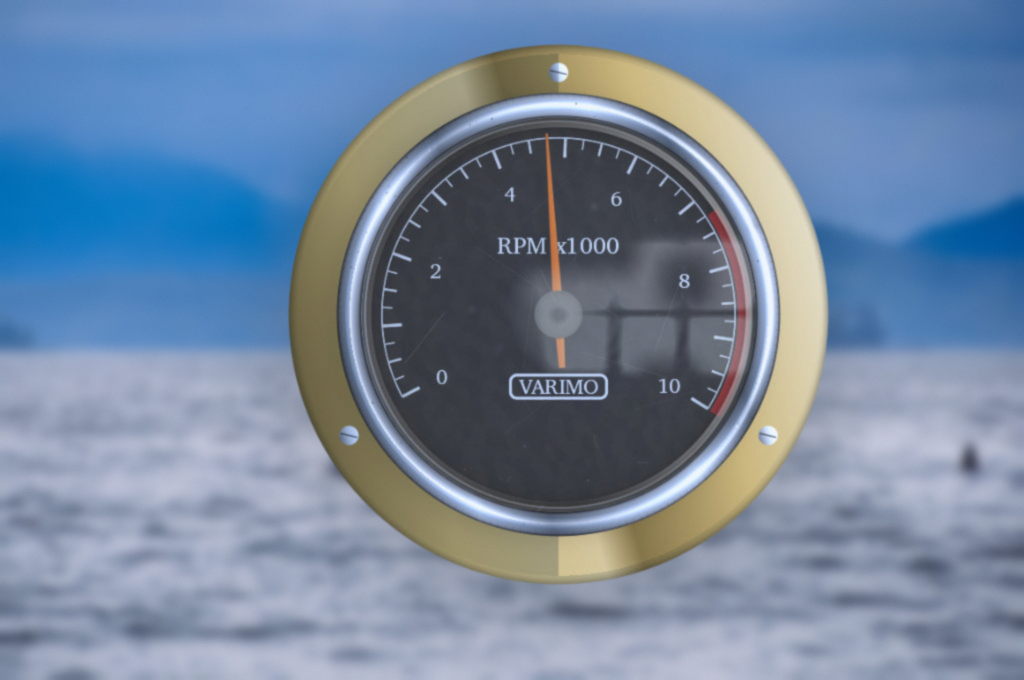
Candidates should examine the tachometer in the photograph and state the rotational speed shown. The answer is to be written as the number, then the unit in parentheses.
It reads 4750 (rpm)
